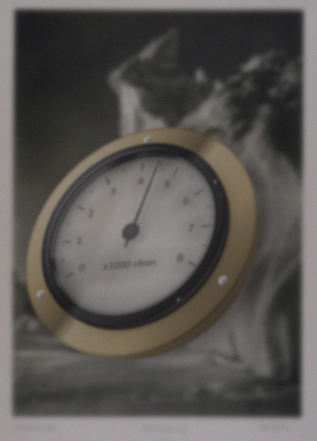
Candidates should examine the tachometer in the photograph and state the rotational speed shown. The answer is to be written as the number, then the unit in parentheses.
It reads 4500 (rpm)
